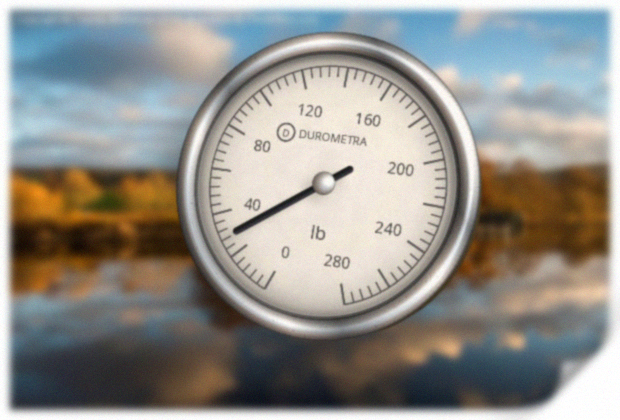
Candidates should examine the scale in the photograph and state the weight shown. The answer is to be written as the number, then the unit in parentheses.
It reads 28 (lb)
